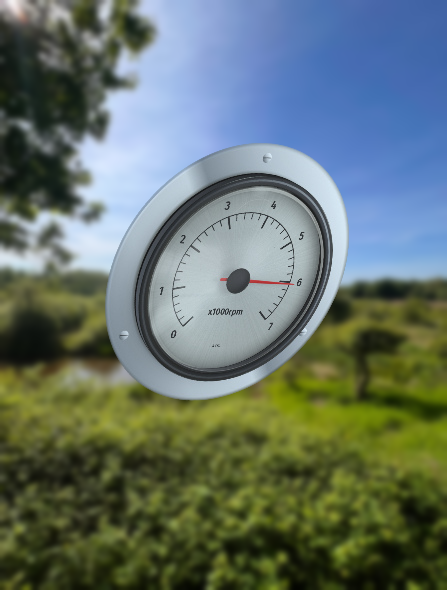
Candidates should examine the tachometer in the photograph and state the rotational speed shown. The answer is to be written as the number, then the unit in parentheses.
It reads 6000 (rpm)
